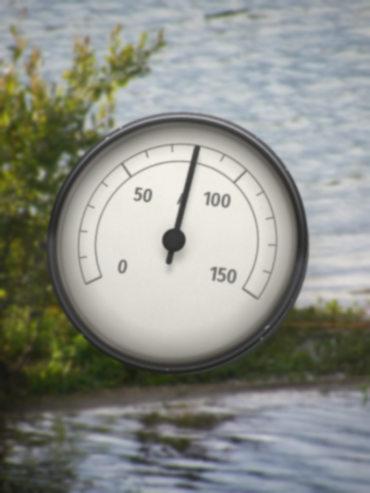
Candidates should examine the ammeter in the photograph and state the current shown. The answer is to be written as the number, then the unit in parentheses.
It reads 80 (A)
